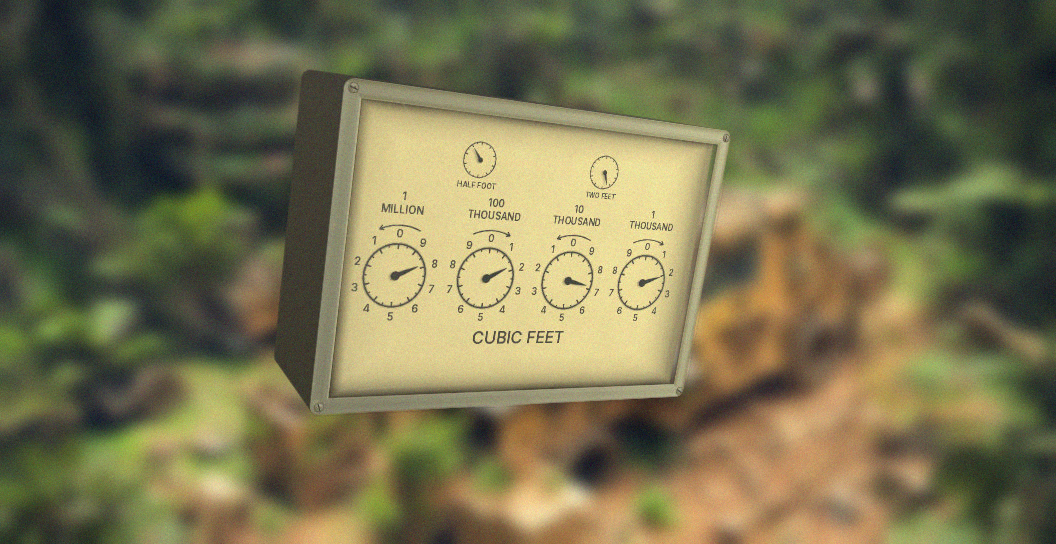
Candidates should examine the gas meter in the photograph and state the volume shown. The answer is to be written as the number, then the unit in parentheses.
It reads 817200 (ft³)
